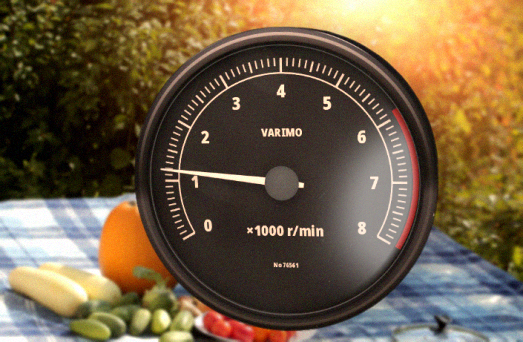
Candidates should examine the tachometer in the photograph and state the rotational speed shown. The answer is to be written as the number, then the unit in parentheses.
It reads 1200 (rpm)
